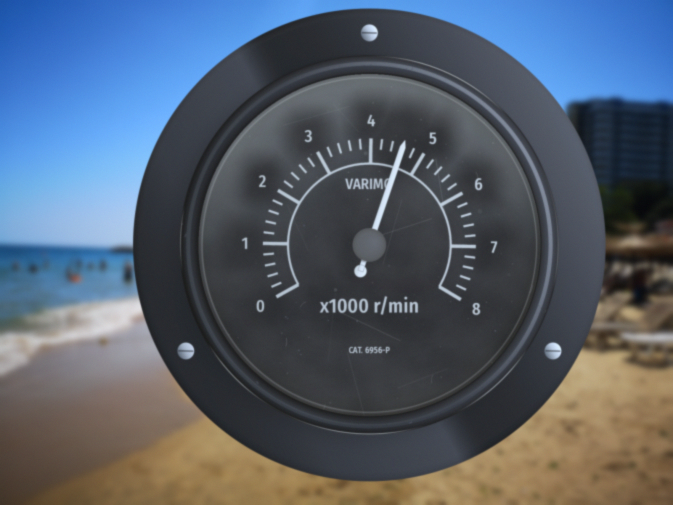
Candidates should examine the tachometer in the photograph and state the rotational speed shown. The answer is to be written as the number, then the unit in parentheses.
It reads 4600 (rpm)
